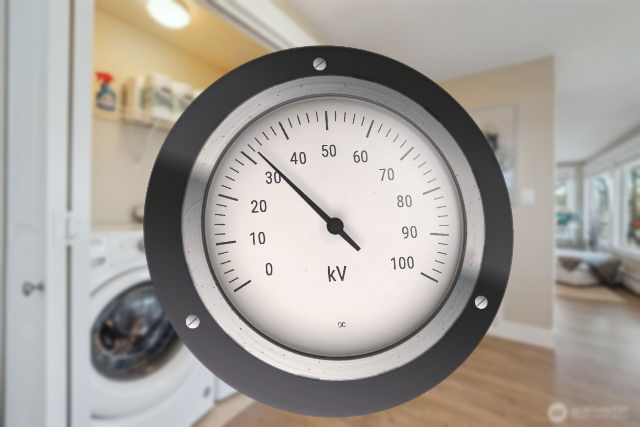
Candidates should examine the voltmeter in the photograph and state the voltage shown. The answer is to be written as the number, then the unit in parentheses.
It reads 32 (kV)
